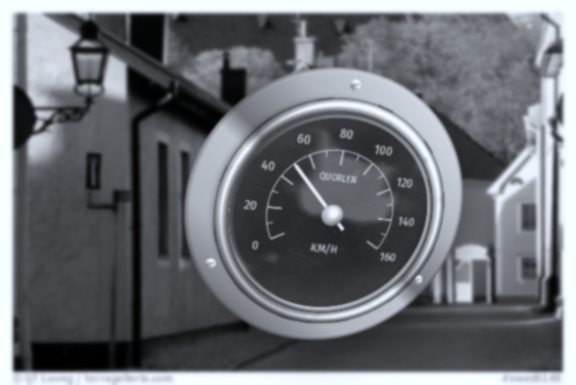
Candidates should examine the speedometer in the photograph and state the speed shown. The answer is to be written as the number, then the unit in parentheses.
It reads 50 (km/h)
